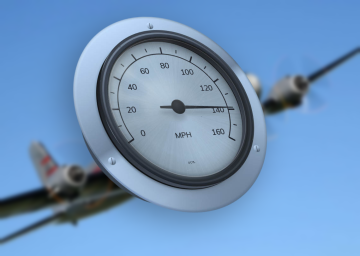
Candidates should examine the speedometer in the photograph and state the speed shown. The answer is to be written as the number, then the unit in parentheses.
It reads 140 (mph)
